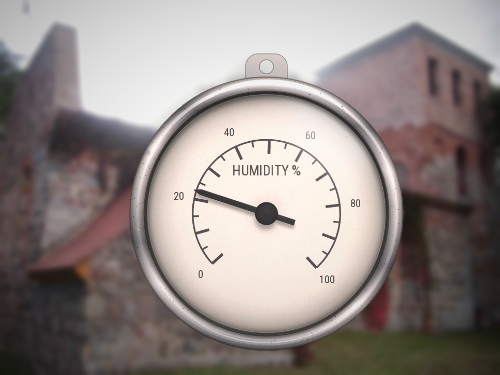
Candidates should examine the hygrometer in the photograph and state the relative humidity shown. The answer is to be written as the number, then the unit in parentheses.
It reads 22.5 (%)
